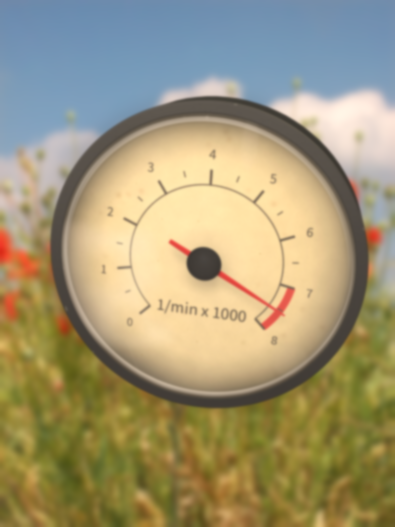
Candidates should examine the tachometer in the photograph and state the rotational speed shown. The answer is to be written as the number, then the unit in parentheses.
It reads 7500 (rpm)
